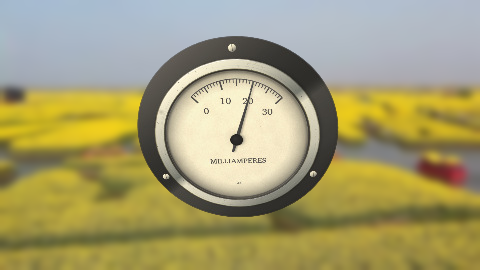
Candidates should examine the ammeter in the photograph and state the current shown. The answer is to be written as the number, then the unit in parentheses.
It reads 20 (mA)
